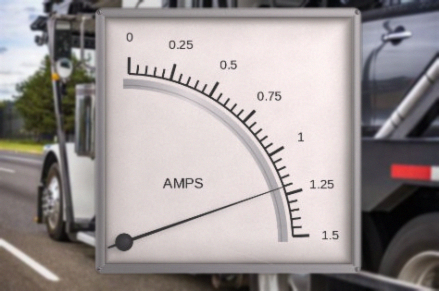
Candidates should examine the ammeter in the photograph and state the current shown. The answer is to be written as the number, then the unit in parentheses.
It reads 1.2 (A)
